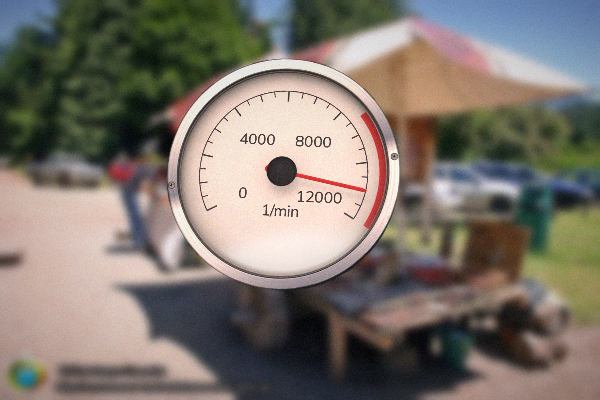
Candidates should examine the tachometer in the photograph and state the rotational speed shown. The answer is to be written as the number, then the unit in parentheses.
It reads 11000 (rpm)
